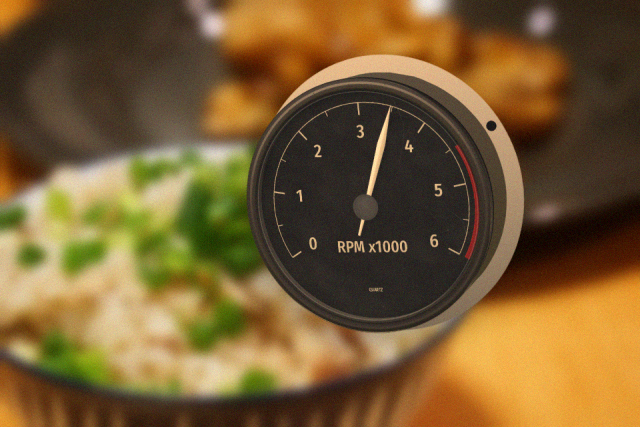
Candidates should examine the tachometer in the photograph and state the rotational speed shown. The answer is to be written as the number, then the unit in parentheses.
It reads 3500 (rpm)
